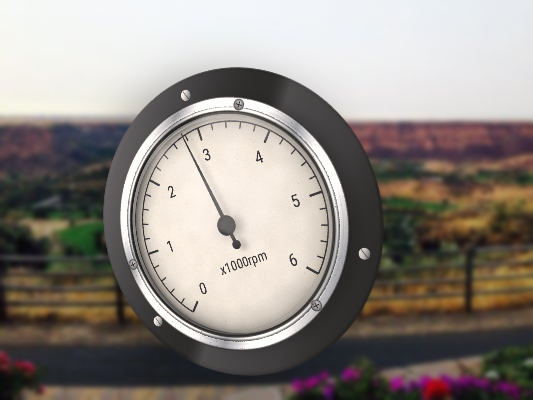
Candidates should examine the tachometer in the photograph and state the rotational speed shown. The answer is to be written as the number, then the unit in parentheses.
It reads 2800 (rpm)
